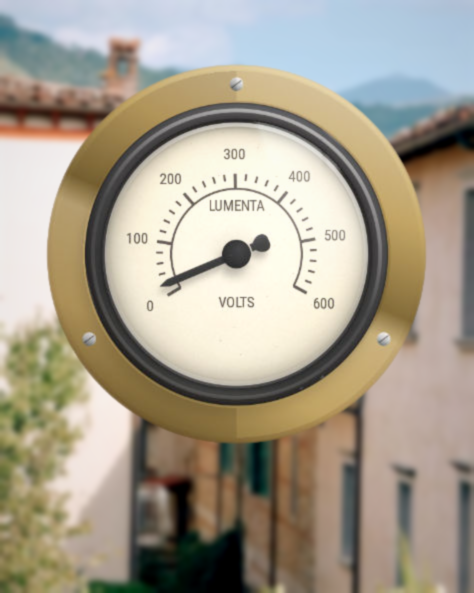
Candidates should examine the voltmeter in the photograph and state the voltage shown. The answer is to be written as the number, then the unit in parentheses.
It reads 20 (V)
